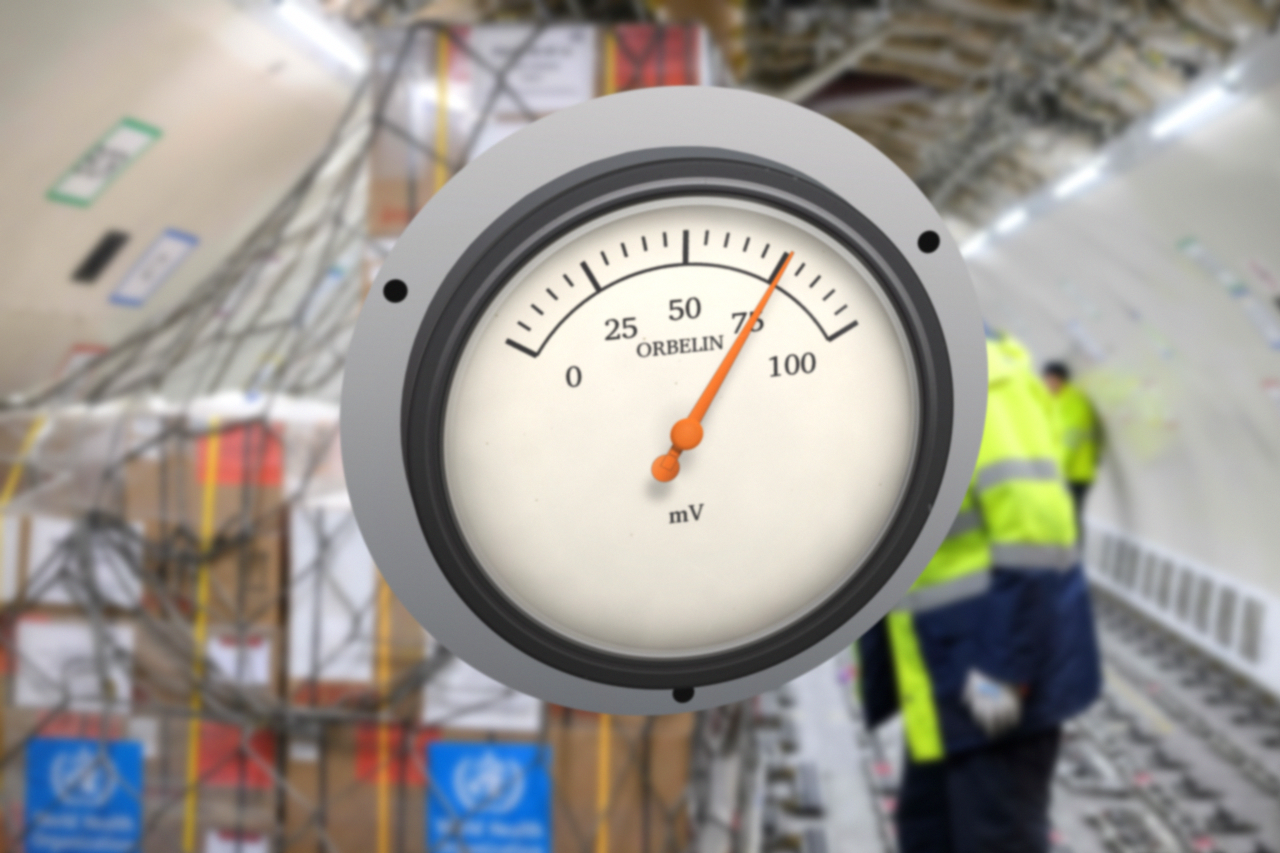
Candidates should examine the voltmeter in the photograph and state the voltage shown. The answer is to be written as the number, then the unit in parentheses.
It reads 75 (mV)
